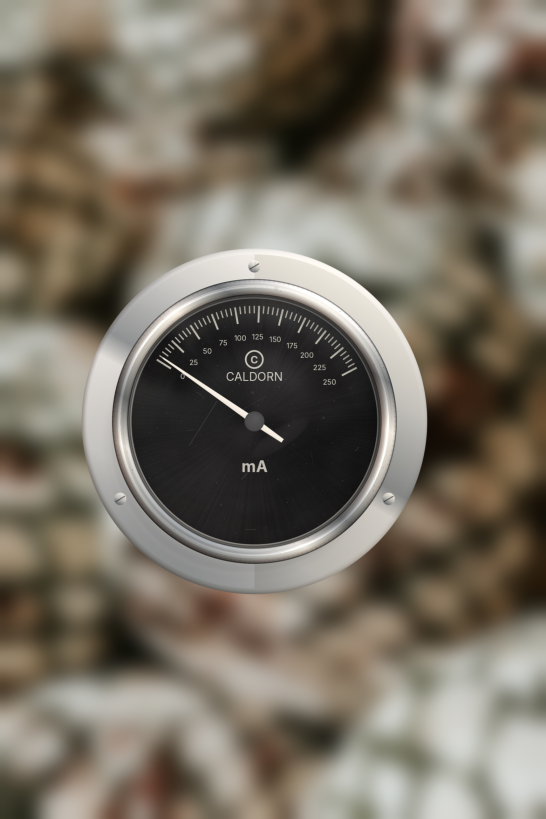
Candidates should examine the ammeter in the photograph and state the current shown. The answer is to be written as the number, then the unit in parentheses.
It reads 5 (mA)
